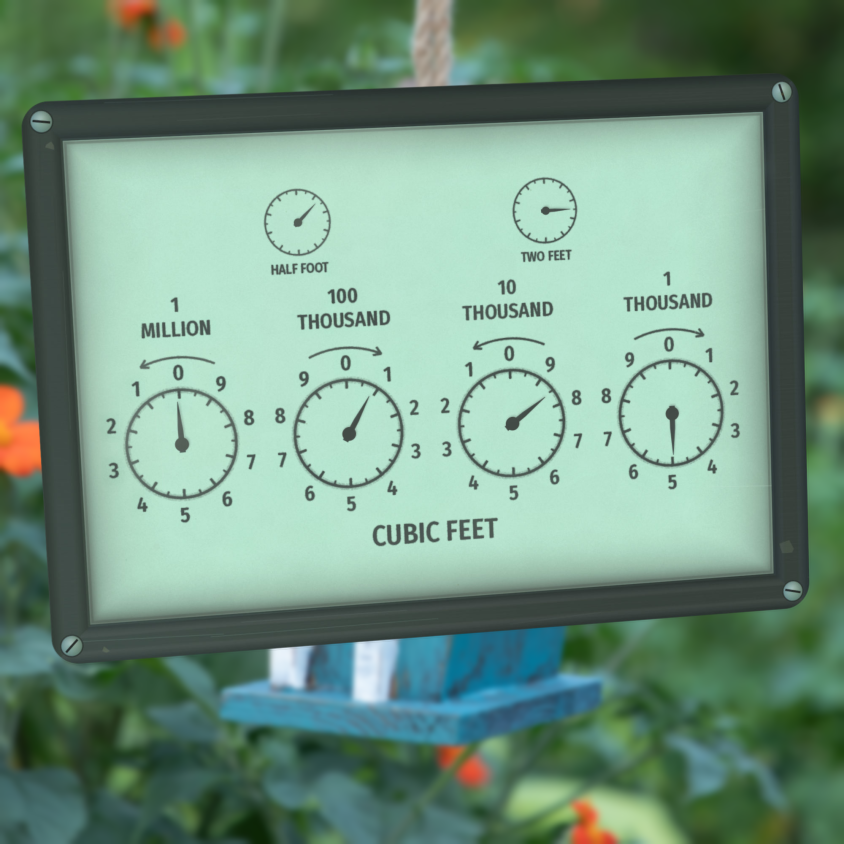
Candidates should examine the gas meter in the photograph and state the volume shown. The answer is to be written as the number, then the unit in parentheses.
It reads 8500 (ft³)
